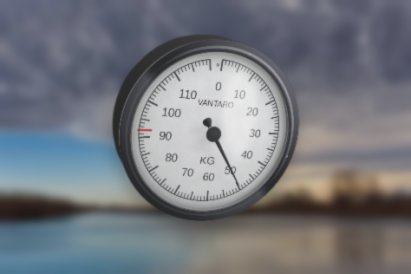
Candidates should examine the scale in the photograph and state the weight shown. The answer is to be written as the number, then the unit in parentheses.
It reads 50 (kg)
